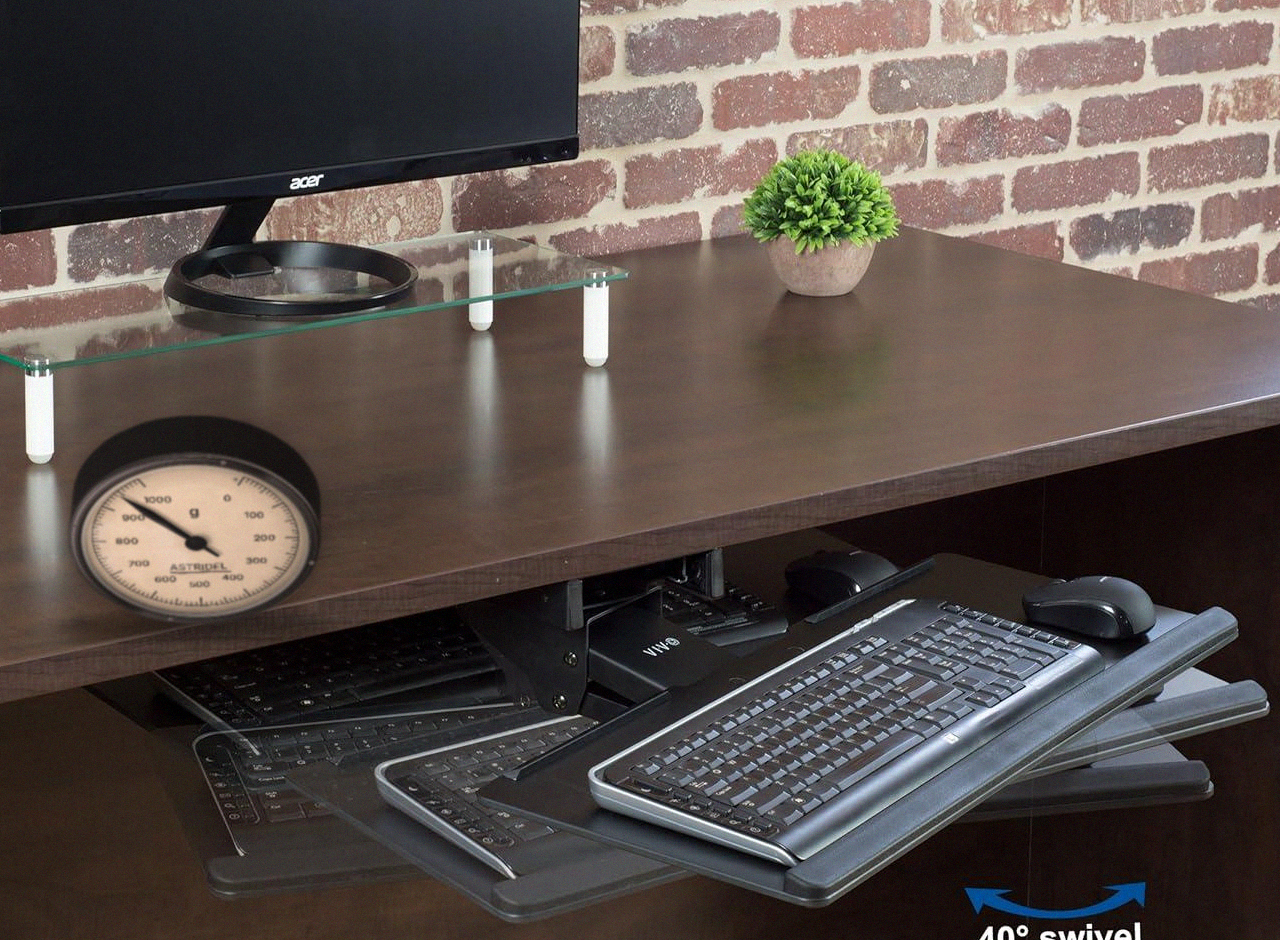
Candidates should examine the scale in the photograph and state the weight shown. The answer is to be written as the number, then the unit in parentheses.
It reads 950 (g)
